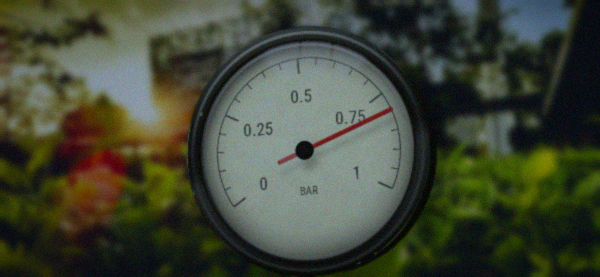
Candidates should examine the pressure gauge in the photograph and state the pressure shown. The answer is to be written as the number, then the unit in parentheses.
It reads 0.8 (bar)
